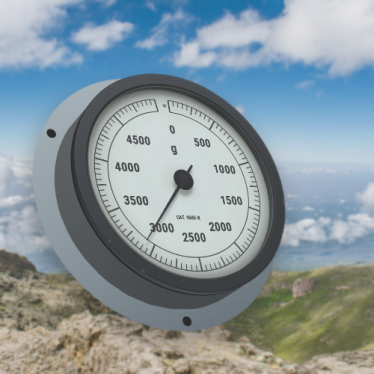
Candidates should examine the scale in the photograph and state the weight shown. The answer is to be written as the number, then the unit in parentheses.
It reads 3100 (g)
